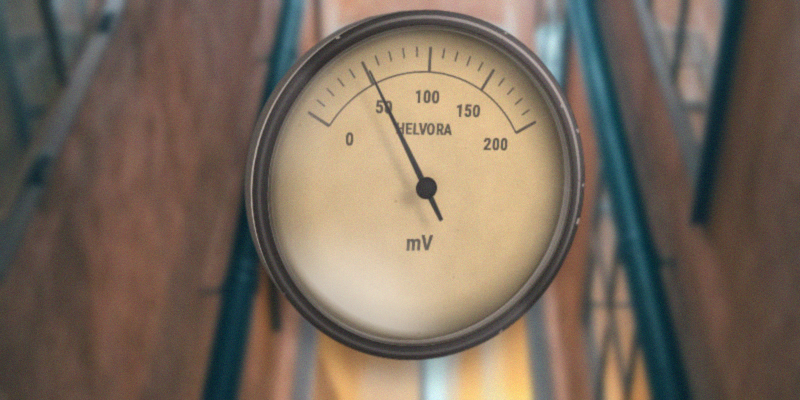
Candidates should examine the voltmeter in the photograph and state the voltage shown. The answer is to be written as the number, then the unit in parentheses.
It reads 50 (mV)
